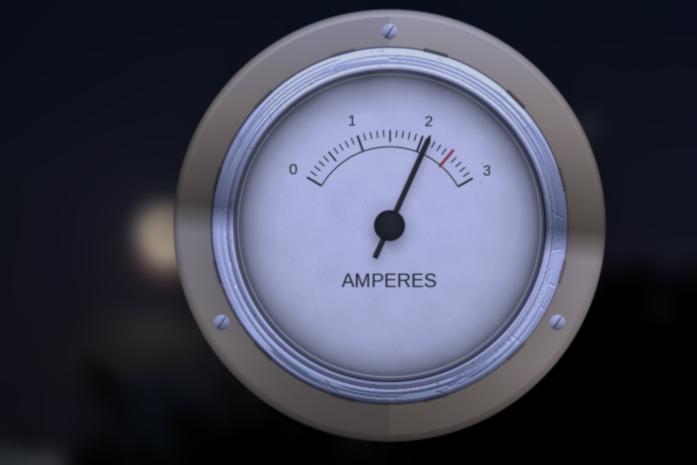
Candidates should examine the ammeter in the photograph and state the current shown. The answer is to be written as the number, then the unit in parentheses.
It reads 2.1 (A)
